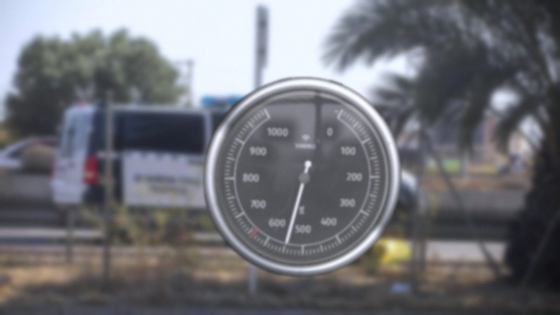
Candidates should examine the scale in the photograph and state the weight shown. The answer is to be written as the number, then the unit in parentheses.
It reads 550 (g)
